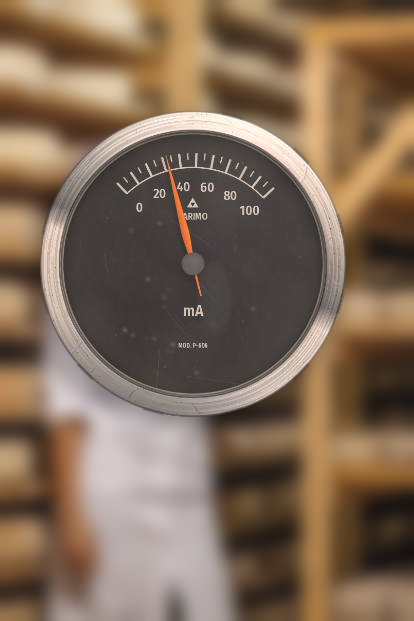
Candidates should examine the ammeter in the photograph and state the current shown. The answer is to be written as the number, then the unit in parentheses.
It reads 32.5 (mA)
